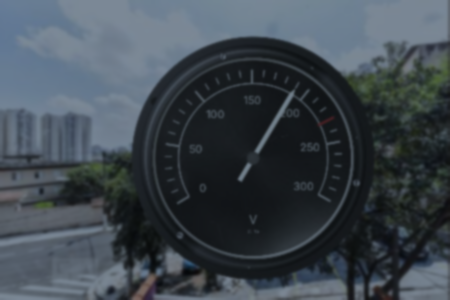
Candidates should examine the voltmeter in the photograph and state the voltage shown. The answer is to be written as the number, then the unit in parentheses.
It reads 190 (V)
